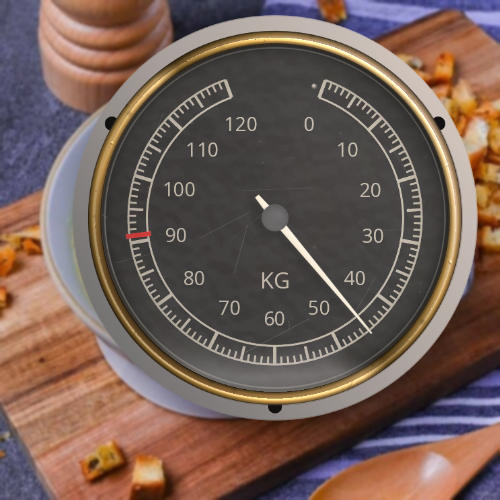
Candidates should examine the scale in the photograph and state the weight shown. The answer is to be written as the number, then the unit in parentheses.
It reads 45 (kg)
